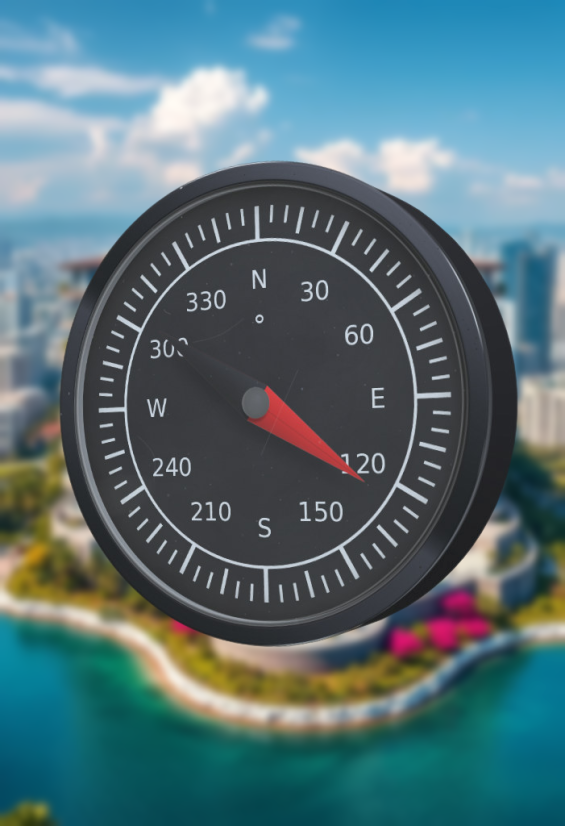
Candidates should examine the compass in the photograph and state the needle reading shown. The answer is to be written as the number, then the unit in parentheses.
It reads 125 (°)
